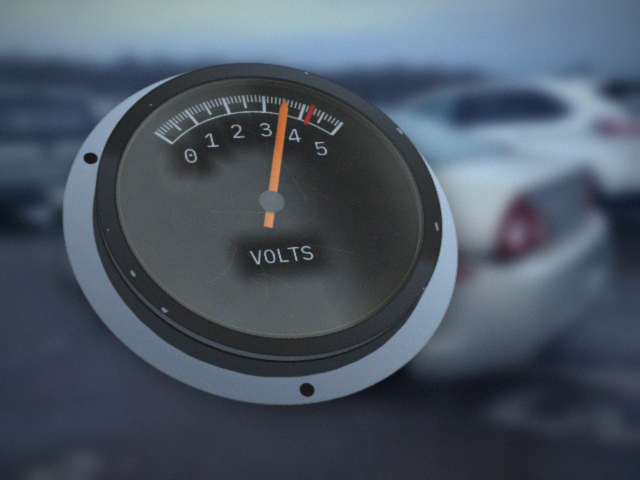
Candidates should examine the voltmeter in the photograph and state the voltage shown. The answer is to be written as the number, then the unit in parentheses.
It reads 3.5 (V)
